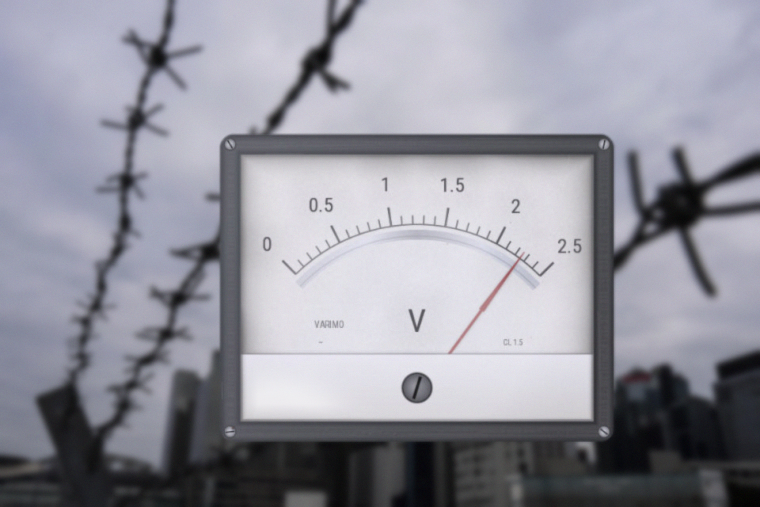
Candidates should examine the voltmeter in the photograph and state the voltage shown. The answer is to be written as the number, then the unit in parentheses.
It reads 2.25 (V)
